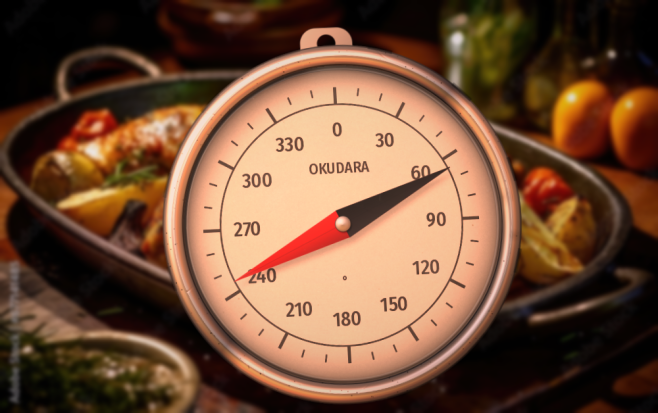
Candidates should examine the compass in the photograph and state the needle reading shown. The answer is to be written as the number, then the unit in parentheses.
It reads 245 (°)
